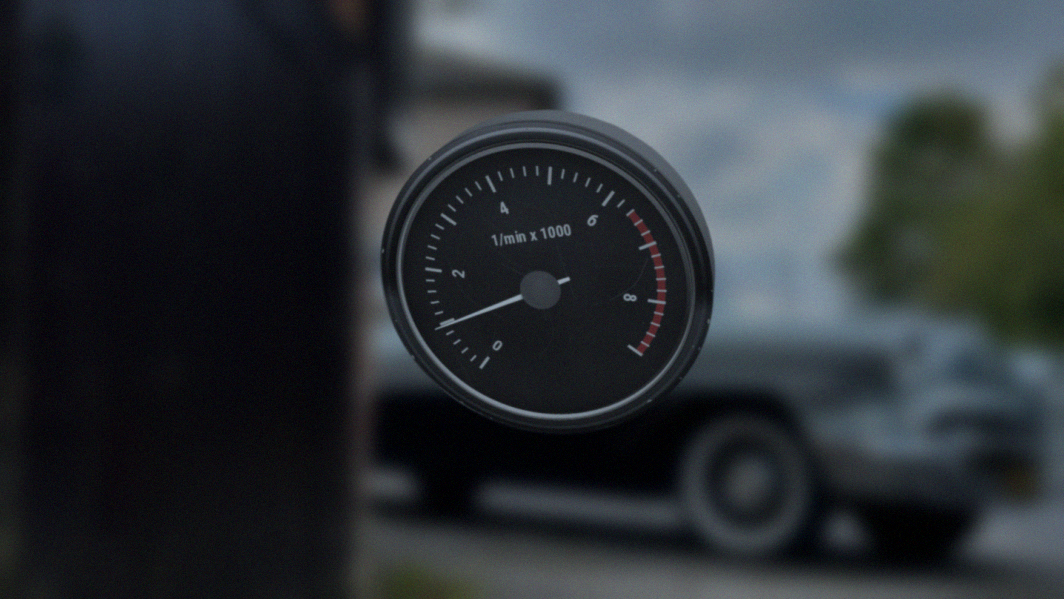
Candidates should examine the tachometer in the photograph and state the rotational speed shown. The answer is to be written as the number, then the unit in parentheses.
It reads 1000 (rpm)
